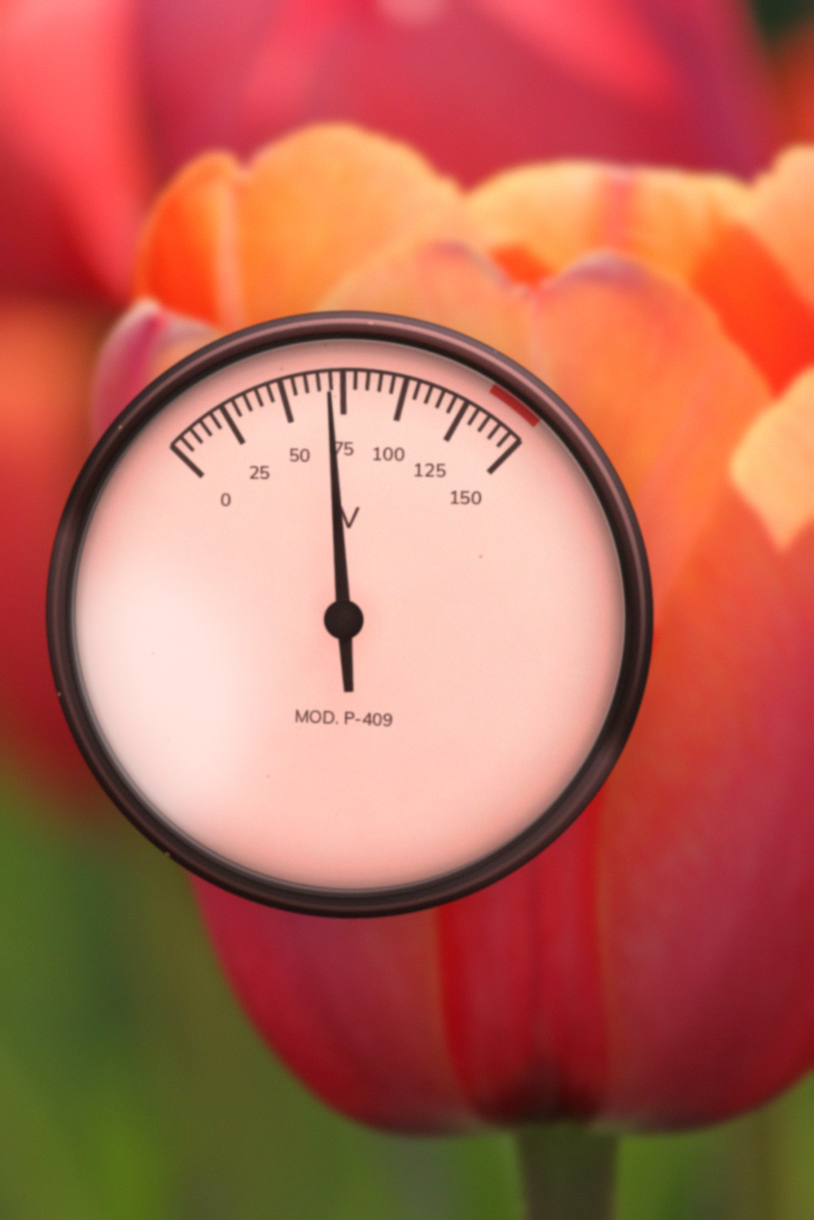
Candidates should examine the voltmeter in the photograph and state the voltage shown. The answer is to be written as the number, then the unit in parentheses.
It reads 70 (V)
